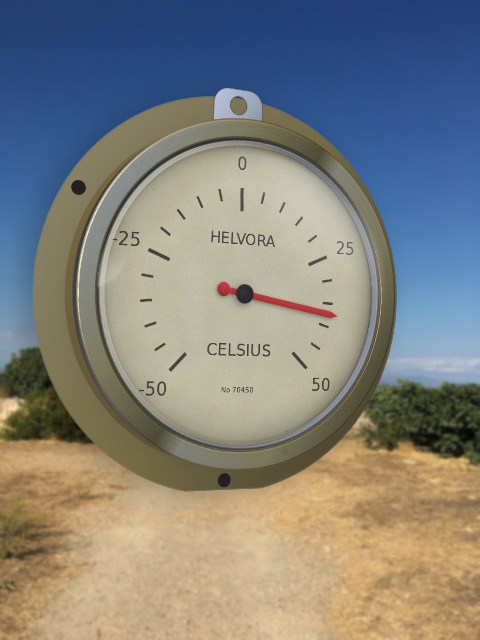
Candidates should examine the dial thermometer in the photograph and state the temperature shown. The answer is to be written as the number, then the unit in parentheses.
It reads 37.5 (°C)
